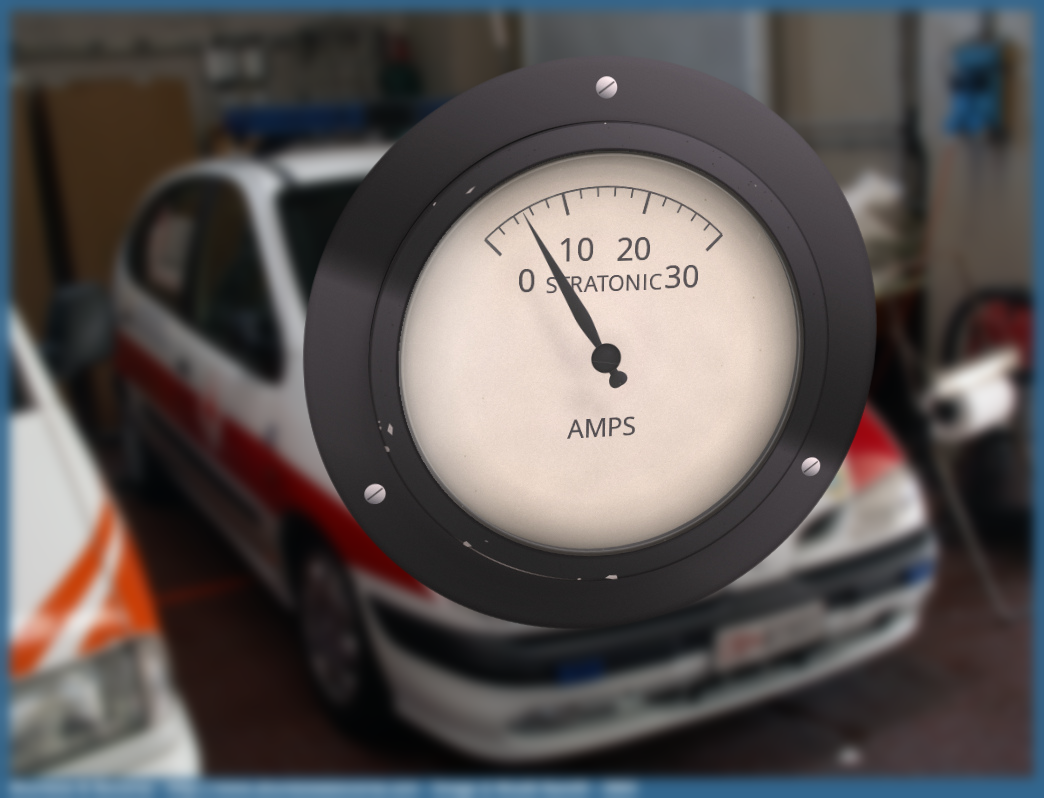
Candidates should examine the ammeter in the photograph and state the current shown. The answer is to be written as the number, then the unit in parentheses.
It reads 5 (A)
